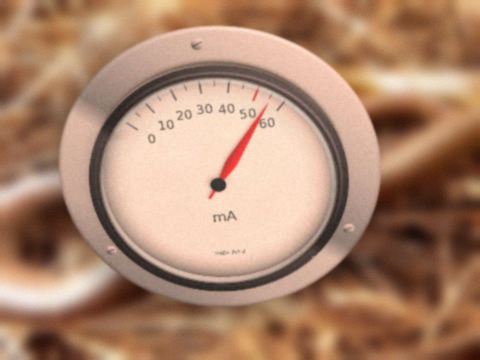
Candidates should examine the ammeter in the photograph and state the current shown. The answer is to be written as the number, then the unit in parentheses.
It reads 55 (mA)
